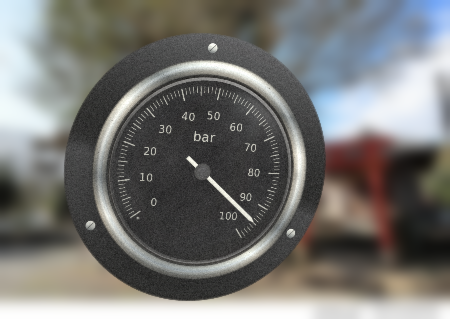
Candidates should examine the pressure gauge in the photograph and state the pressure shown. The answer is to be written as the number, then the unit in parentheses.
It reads 95 (bar)
